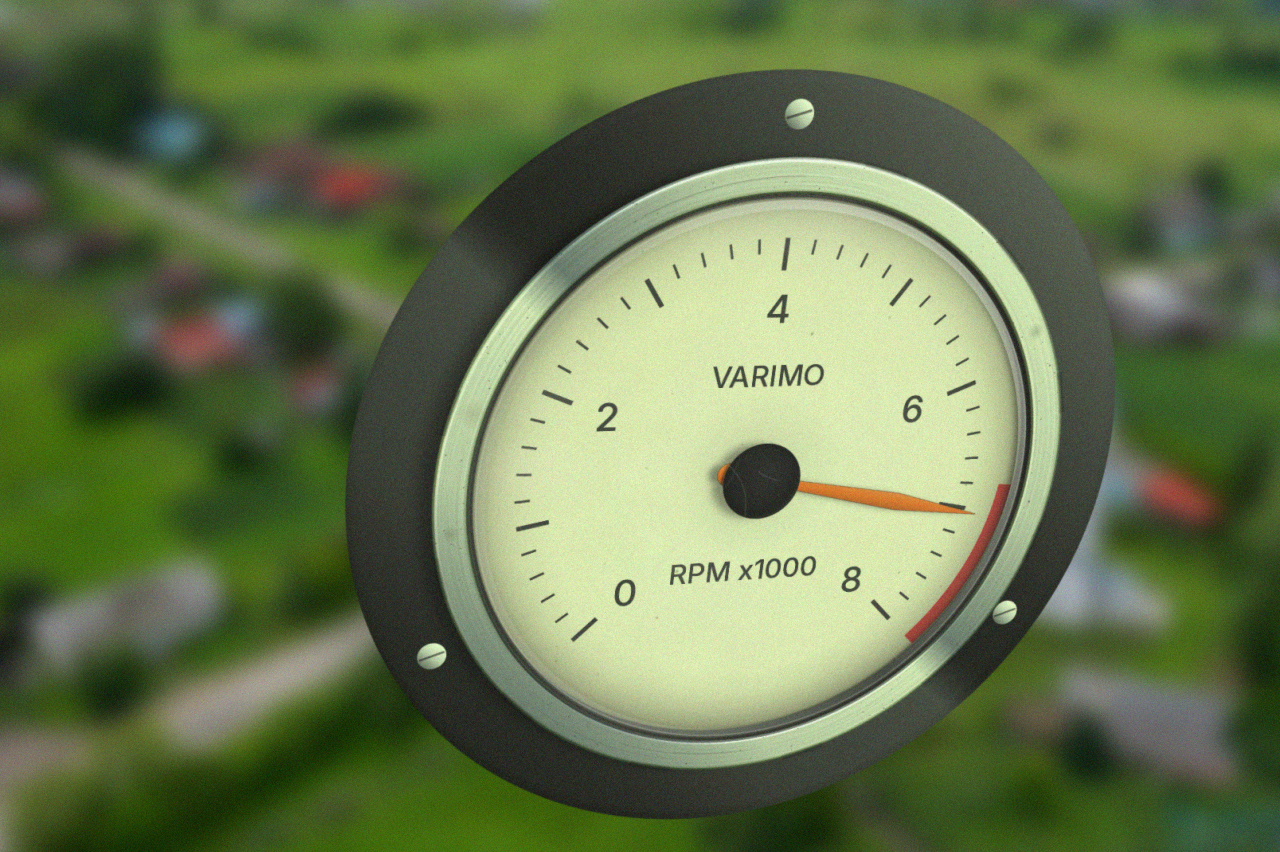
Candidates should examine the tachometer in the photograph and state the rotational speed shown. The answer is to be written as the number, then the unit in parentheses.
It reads 7000 (rpm)
